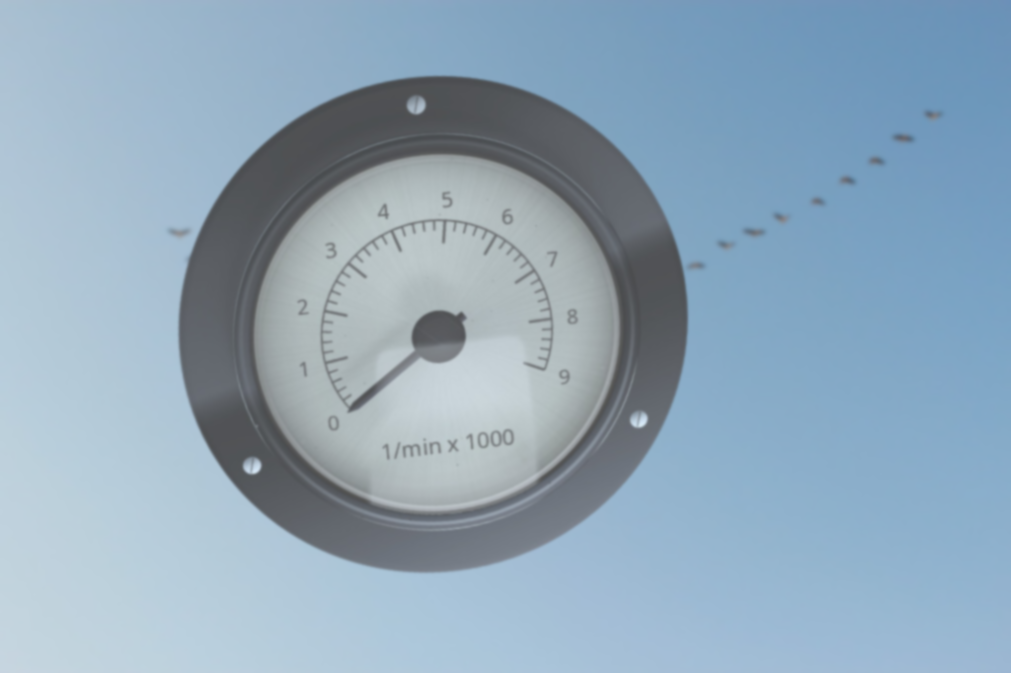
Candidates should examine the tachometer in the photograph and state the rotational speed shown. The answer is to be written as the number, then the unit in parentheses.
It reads 0 (rpm)
